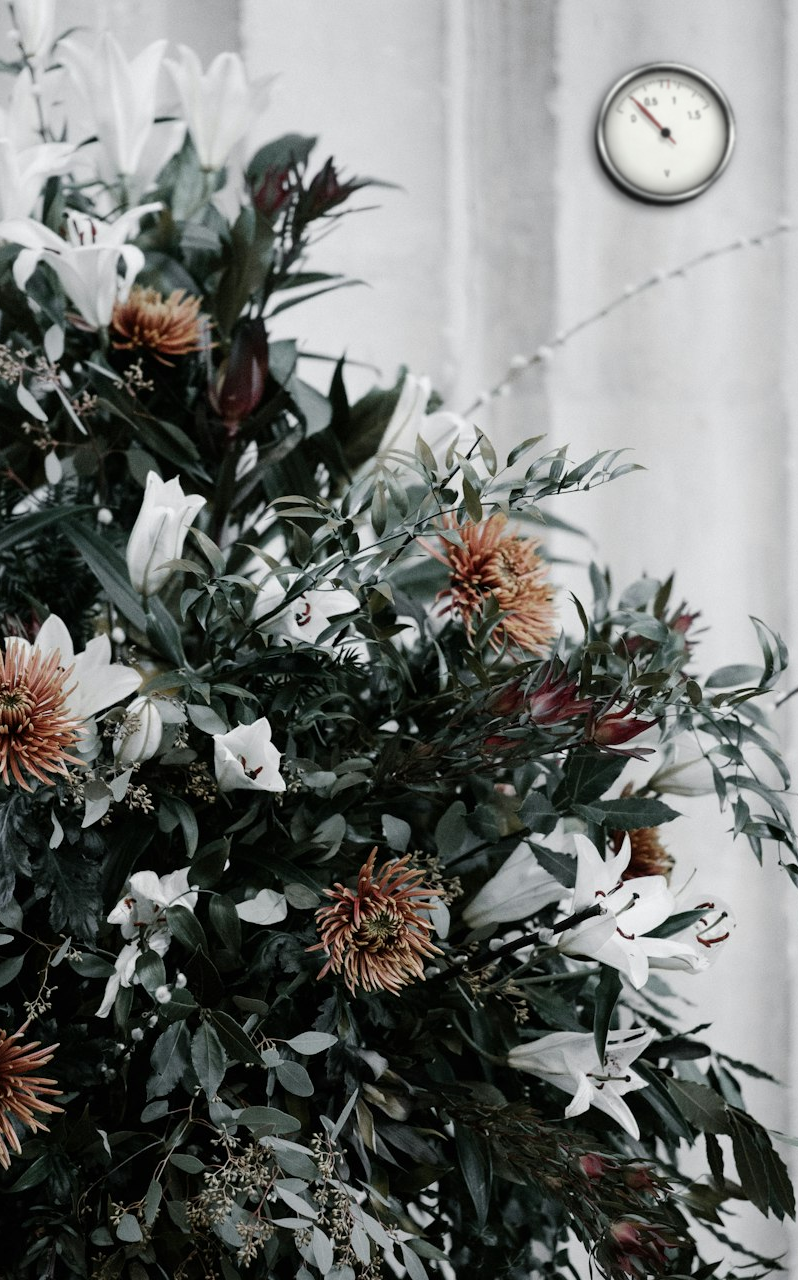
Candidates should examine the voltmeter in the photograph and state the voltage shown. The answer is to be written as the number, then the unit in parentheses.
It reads 0.25 (V)
